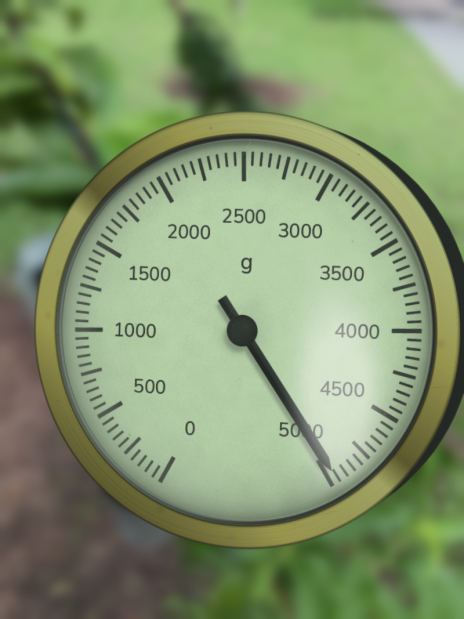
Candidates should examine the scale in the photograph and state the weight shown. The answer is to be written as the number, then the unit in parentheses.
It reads 4950 (g)
